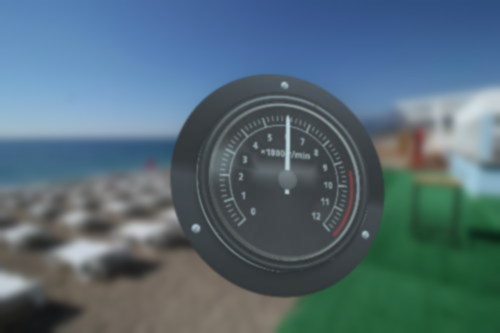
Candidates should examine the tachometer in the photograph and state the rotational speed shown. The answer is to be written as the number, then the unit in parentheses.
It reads 6000 (rpm)
